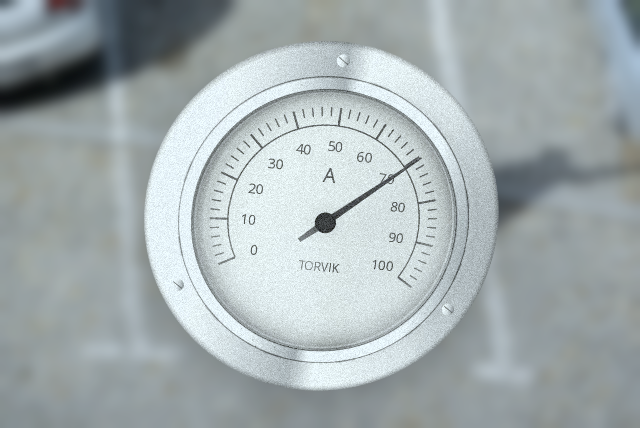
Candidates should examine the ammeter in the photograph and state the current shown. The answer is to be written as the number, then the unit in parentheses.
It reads 70 (A)
